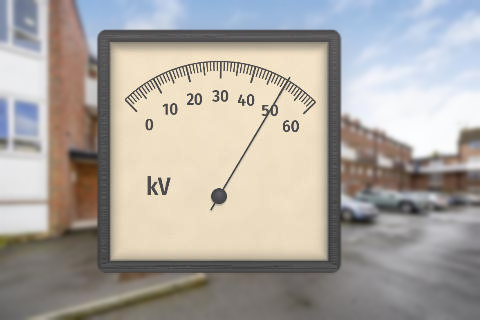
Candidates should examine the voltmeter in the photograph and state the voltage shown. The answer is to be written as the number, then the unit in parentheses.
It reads 50 (kV)
